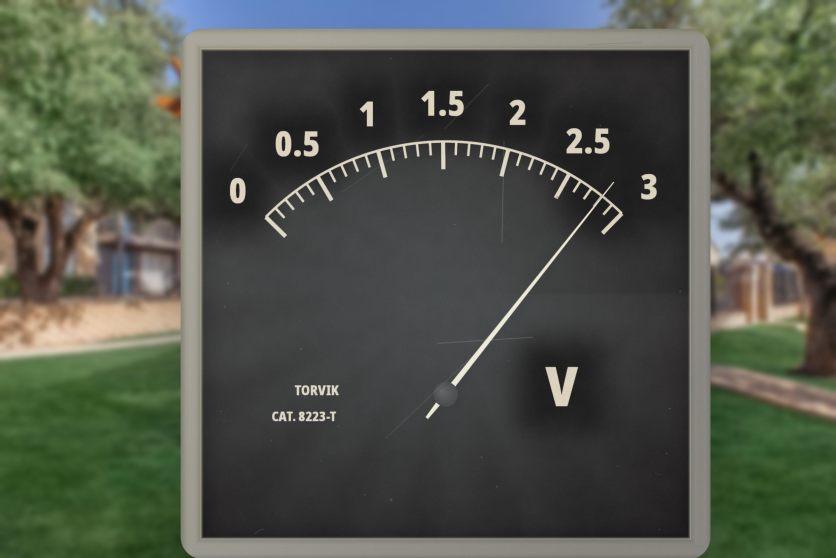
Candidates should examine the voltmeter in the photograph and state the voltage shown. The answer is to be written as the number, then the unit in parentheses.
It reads 2.8 (V)
